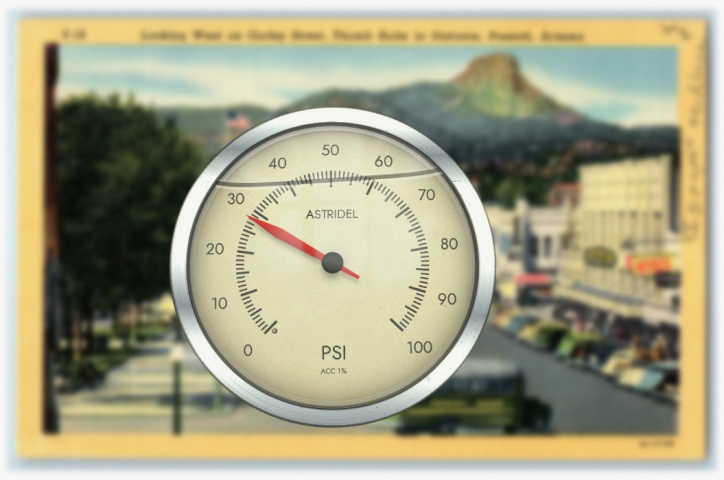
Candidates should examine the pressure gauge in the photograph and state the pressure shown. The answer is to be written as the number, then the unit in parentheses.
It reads 28 (psi)
